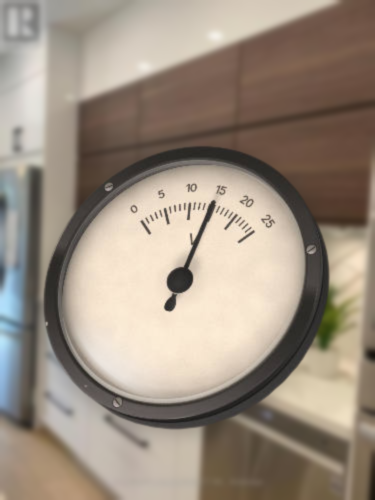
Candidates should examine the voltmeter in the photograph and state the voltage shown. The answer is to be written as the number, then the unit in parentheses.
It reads 15 (V)
